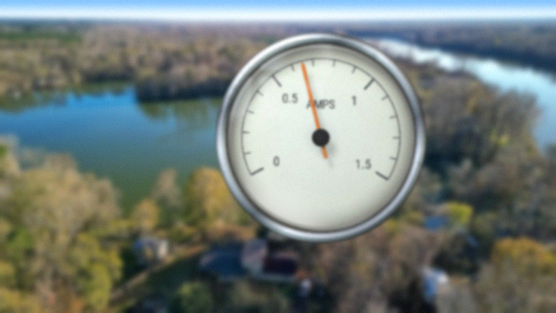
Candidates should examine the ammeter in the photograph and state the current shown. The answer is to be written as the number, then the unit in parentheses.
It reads 0.65 (A)
